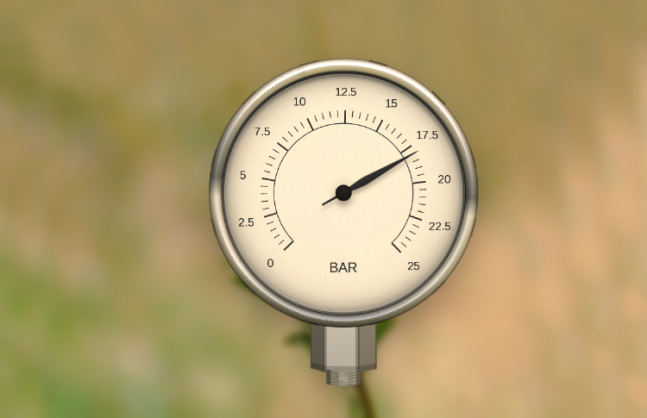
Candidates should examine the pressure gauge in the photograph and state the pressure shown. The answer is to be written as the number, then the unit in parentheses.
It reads 18 (bar)
